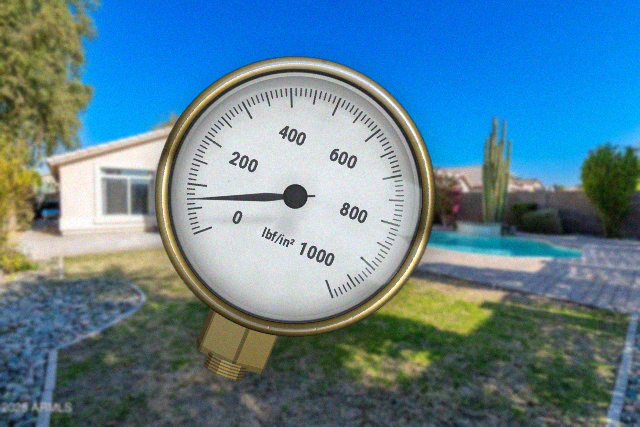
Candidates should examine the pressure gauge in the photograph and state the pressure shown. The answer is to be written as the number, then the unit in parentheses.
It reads 70 (psi)
